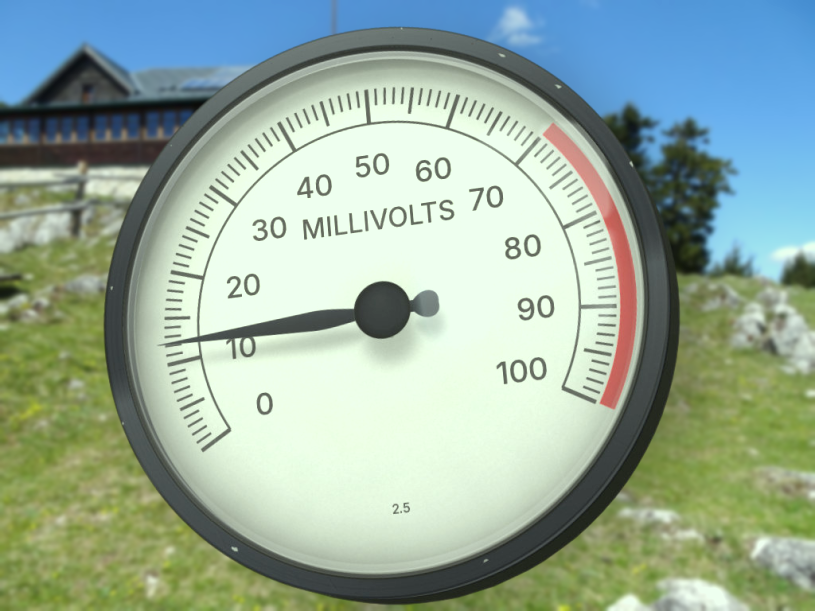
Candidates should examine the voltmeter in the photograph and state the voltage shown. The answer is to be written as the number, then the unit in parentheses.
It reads 12 (mV)
